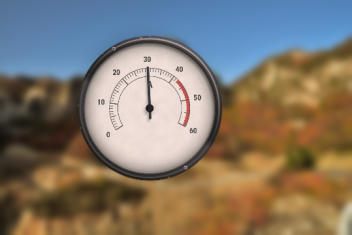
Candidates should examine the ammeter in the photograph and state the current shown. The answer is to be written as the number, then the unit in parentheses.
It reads 30 (A)
